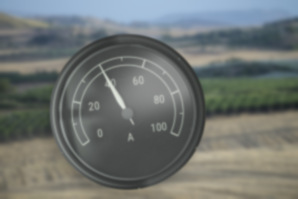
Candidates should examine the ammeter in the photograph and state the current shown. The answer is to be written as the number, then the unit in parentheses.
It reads 40 (A)
